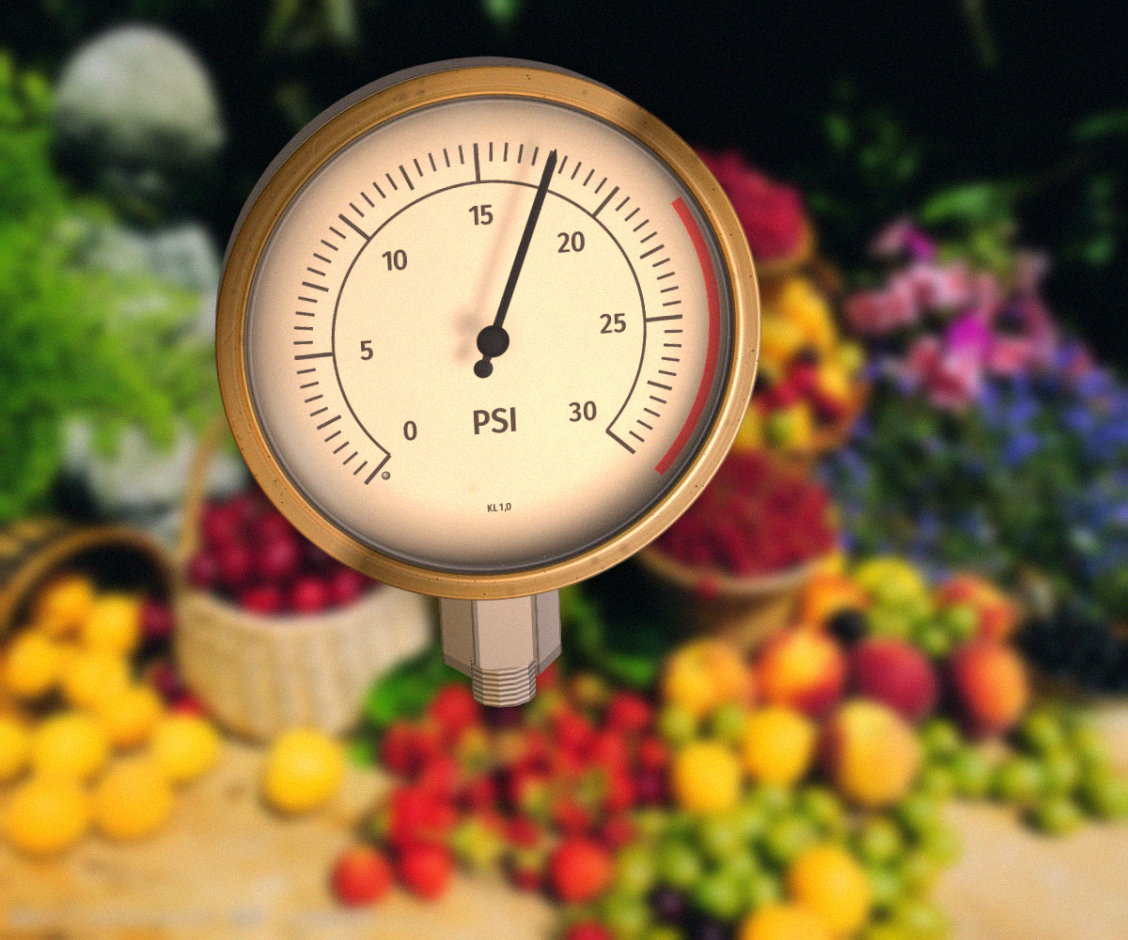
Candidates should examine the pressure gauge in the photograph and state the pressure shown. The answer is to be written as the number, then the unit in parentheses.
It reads 17.5 (psi)
